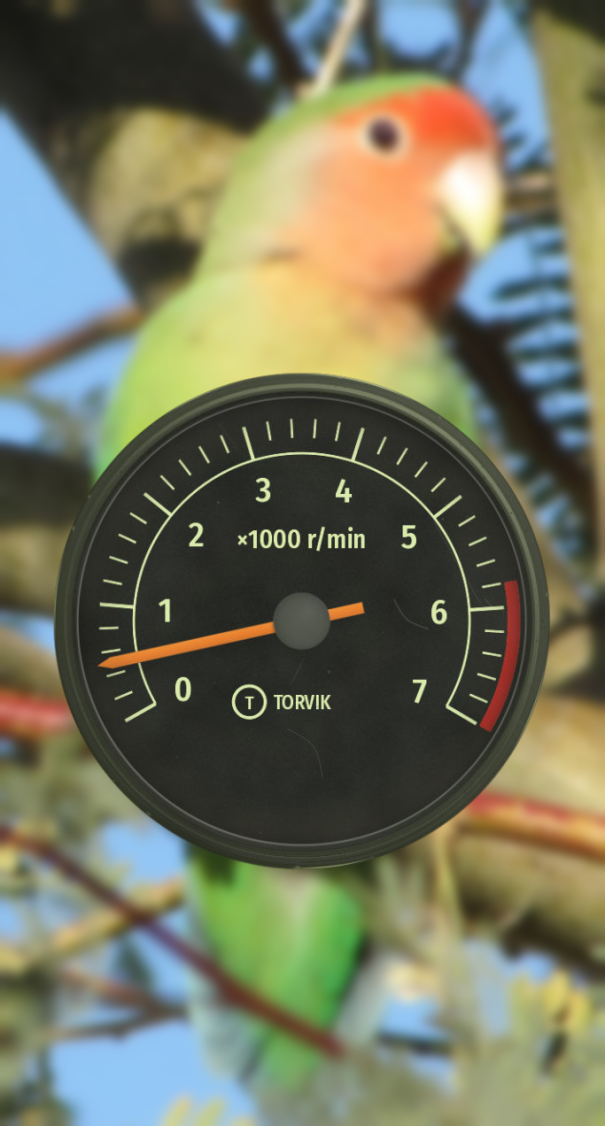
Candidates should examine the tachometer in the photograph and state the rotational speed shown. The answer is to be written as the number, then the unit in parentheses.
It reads 500 (rpm)
